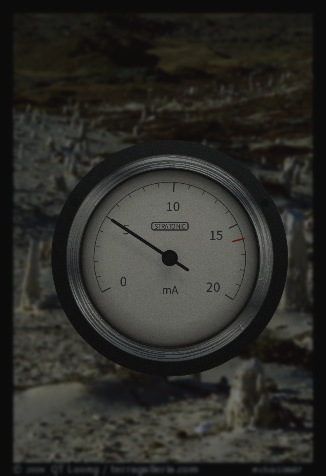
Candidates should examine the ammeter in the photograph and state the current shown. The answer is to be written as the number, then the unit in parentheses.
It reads 5 (mA)
